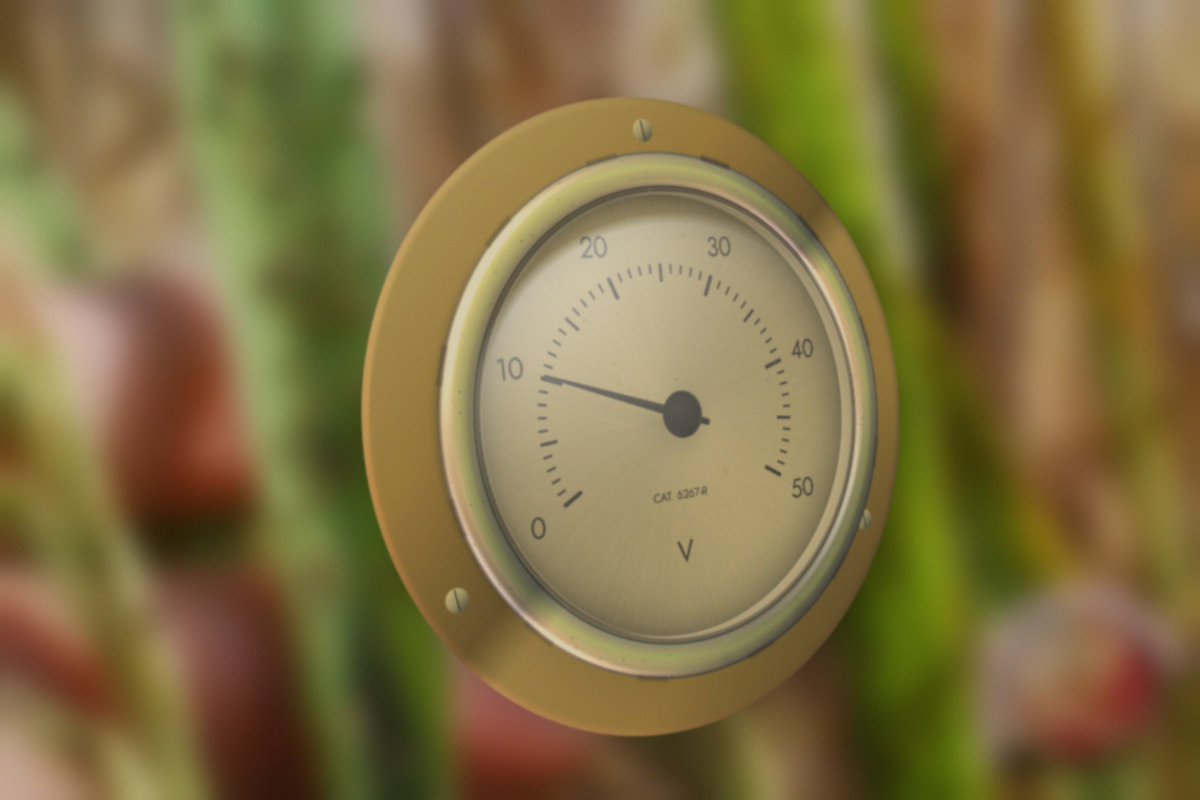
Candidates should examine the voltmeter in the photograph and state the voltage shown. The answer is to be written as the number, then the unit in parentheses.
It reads 10 (V)
